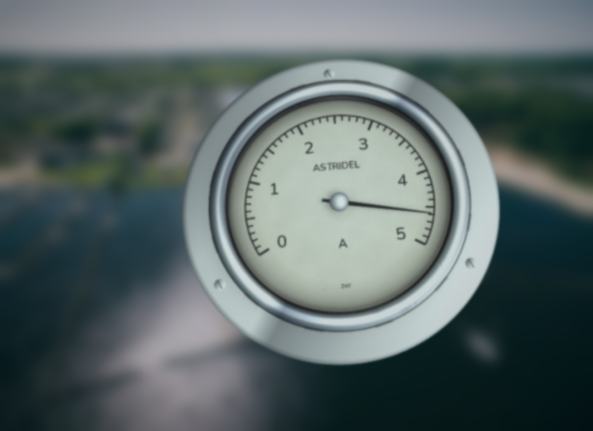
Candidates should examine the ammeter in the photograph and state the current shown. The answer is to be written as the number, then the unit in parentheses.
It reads 4.6 (A)
